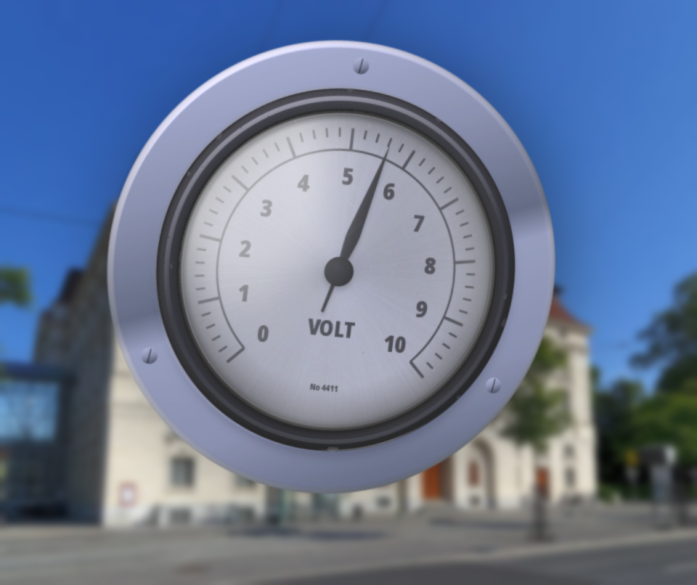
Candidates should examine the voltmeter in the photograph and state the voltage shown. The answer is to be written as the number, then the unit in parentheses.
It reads 5.6 (V)
